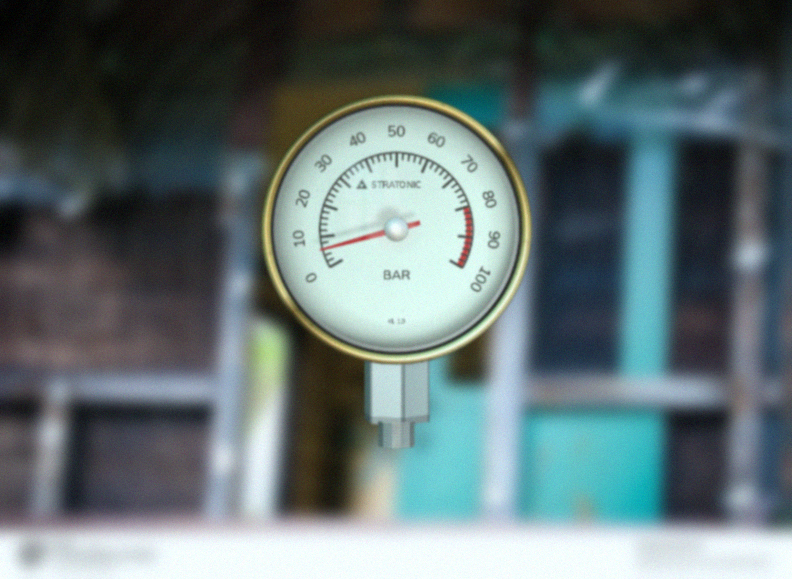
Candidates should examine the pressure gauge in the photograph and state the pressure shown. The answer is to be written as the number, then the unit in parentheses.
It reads 6 (bar)
